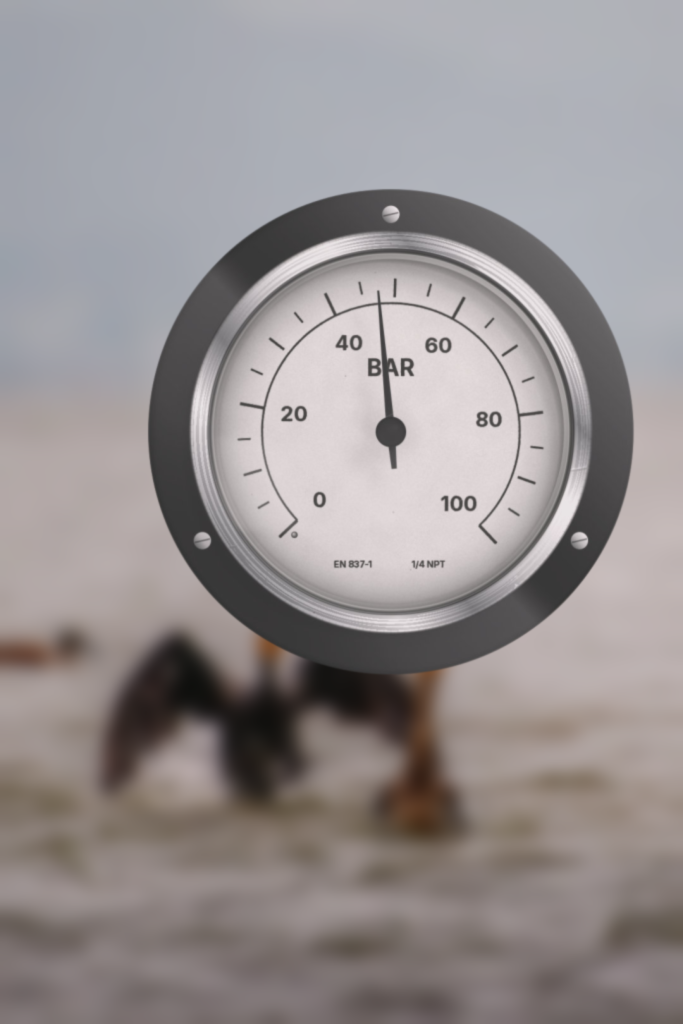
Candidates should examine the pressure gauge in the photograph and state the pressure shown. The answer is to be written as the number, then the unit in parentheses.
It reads 47.5 (bar)
